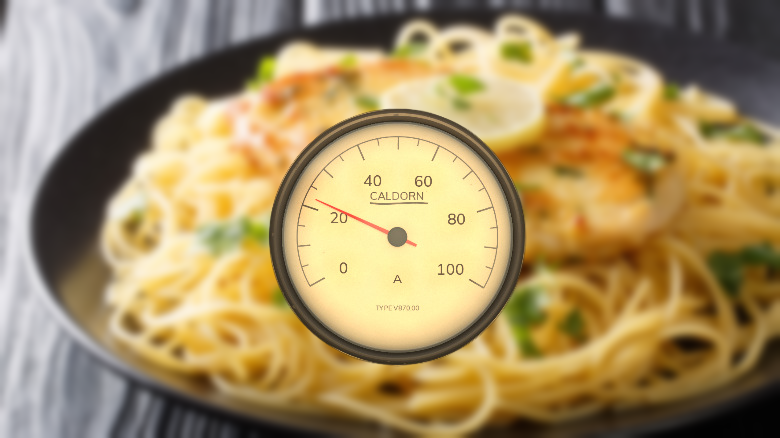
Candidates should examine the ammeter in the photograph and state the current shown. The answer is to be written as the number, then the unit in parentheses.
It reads 22.5 (A)
